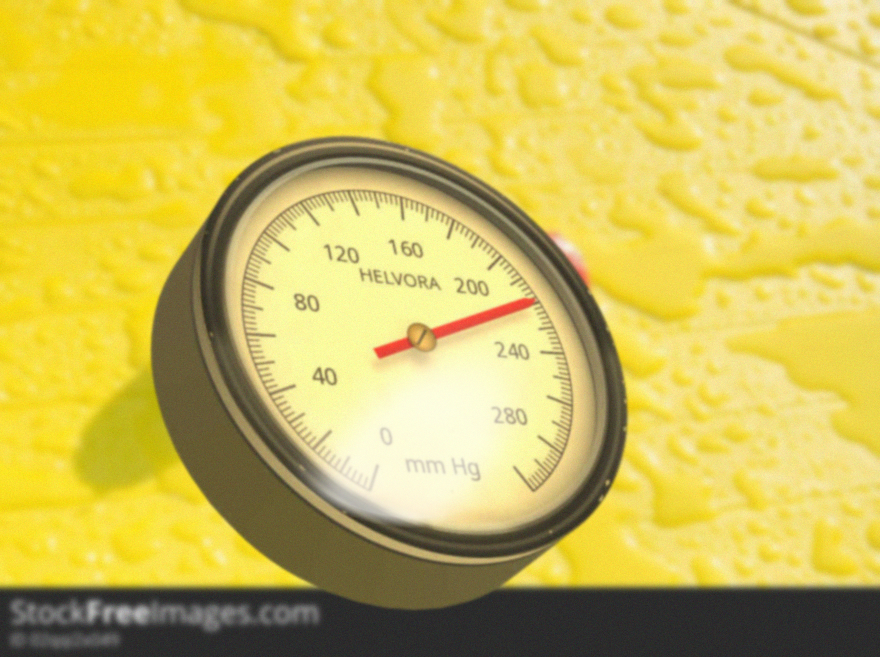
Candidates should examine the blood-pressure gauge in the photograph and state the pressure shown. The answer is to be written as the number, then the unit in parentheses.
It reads 220 (mmHg)
